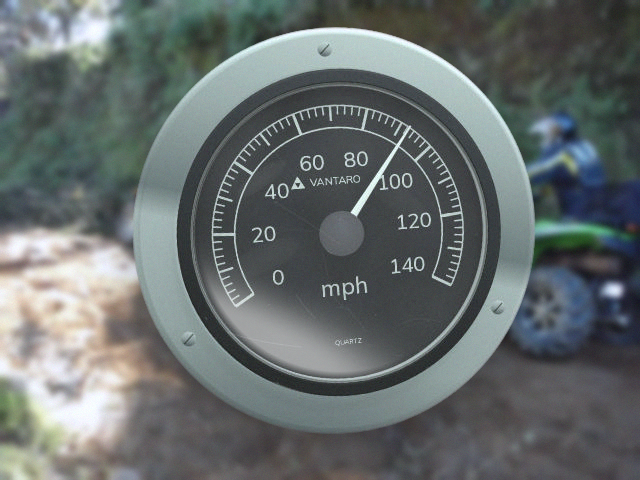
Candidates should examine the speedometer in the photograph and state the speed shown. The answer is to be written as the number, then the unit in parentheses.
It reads 92 (mph)
